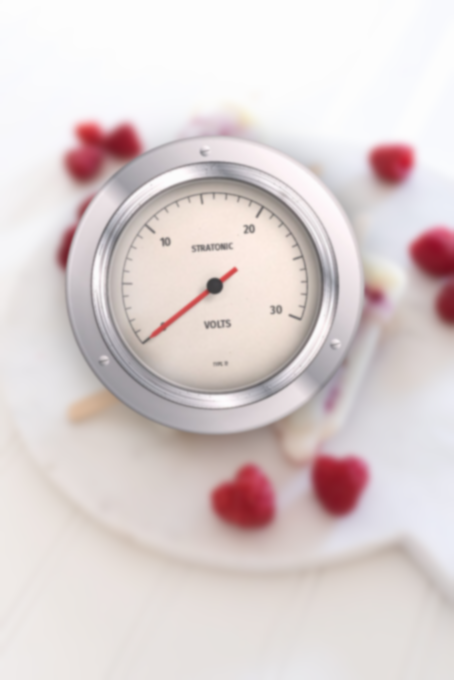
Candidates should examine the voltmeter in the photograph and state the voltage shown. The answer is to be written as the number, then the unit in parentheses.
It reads 0 (V)
